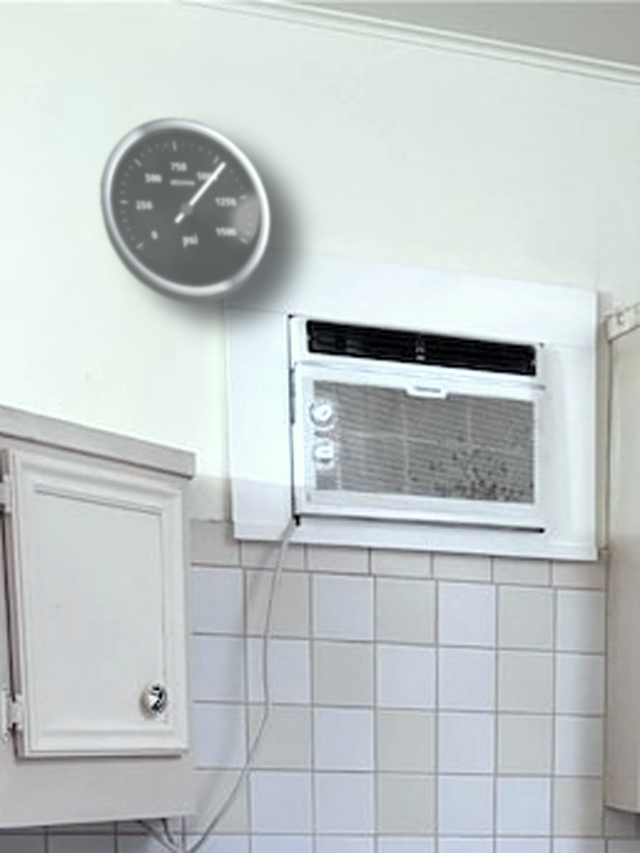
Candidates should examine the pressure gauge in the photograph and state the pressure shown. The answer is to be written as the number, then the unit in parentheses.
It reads 1050 (psi)
